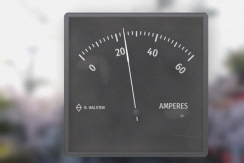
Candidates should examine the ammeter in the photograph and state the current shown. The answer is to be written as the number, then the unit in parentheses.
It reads 24 (A)
